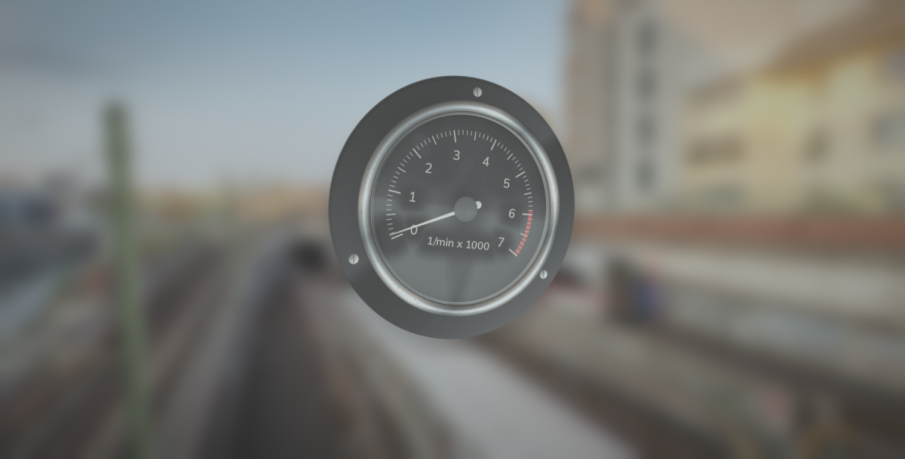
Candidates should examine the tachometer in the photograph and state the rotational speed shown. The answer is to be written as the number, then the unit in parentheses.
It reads 100 (rpm)
